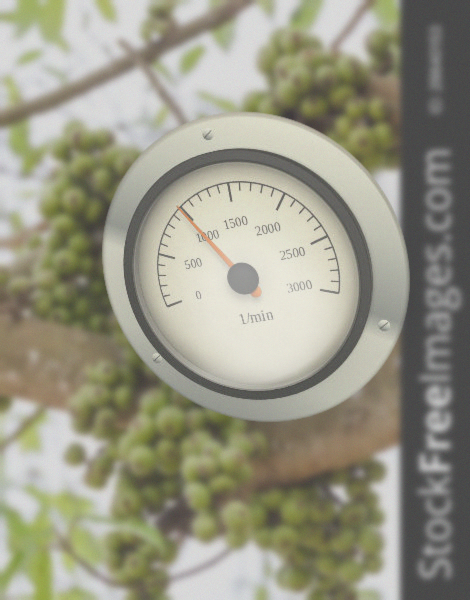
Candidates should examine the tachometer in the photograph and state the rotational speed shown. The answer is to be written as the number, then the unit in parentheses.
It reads 1000 (rpm)
